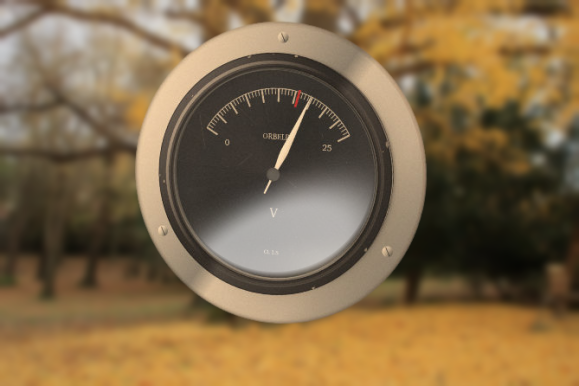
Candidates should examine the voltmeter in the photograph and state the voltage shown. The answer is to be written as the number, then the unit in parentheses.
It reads 17.5 (V)
